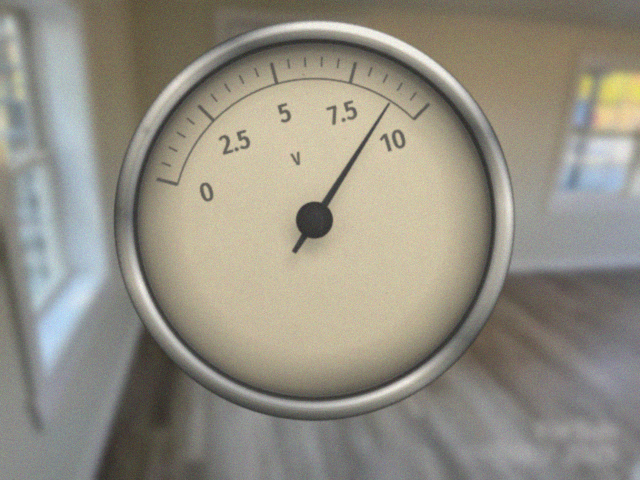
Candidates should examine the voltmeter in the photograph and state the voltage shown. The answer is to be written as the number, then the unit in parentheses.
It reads 9 (V)
